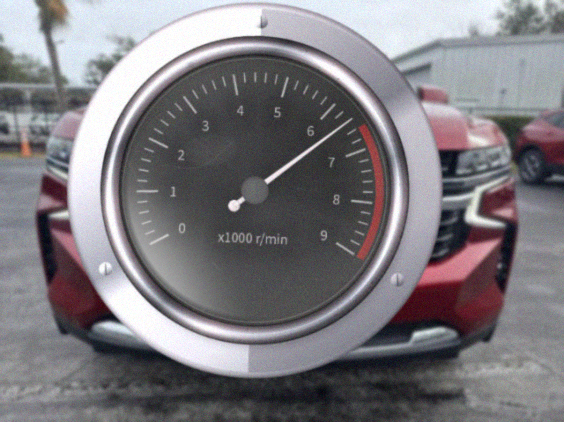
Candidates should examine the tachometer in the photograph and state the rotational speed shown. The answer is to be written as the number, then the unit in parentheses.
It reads 6400 (rpm)
